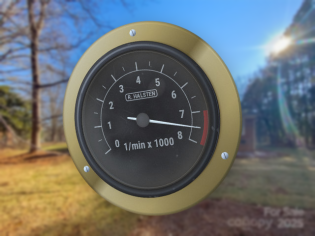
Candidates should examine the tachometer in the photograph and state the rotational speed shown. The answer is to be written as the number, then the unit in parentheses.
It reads 7500 (rpm)
